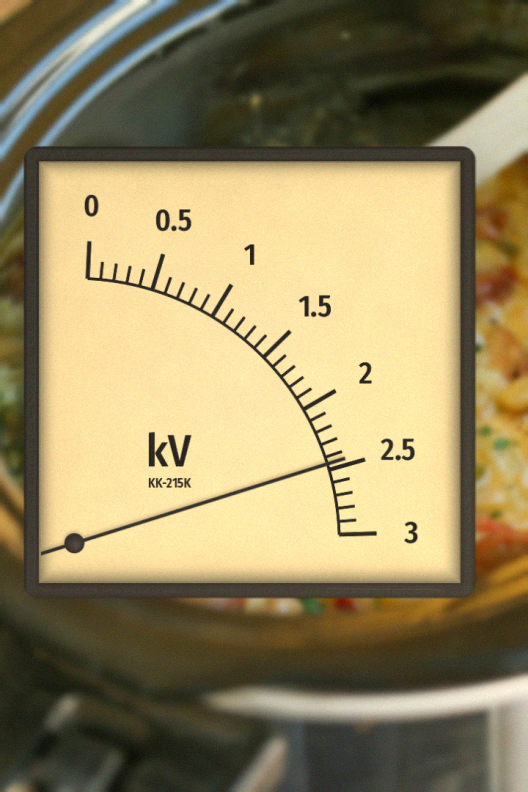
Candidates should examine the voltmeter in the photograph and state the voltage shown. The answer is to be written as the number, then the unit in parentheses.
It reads 2.45 (kV)
